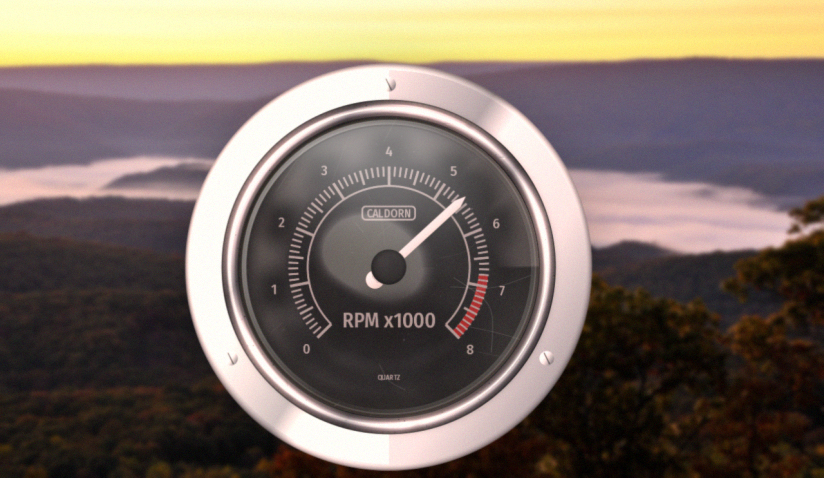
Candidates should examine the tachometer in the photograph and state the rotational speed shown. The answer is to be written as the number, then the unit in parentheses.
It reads 5400 (rpm)
